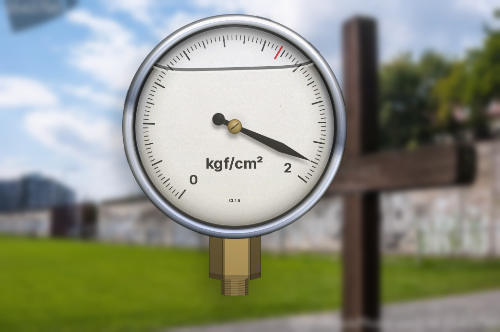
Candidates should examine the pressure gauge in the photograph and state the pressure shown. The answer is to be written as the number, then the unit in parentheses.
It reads 1.9 (kg/cm²)
